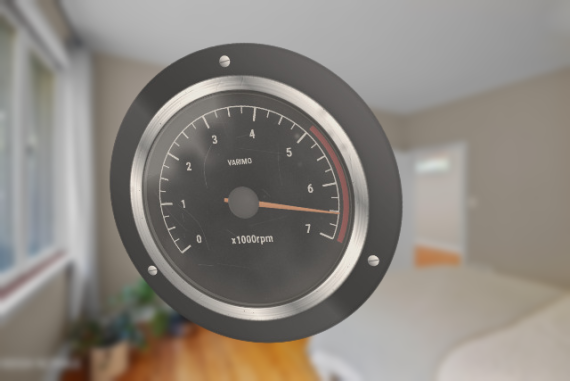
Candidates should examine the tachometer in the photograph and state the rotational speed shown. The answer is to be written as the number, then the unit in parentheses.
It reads 6500 (rpm)
